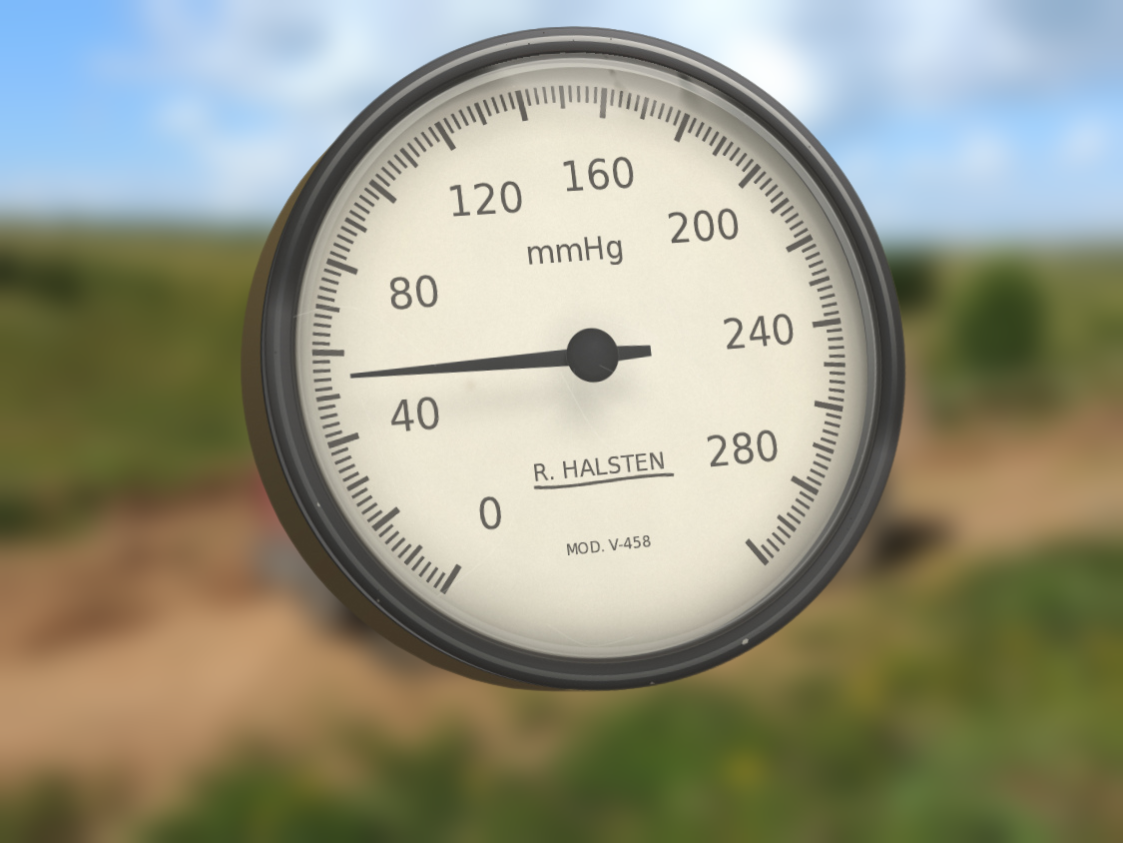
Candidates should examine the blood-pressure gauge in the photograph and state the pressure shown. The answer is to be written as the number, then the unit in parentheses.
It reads 54 (mmHg)
